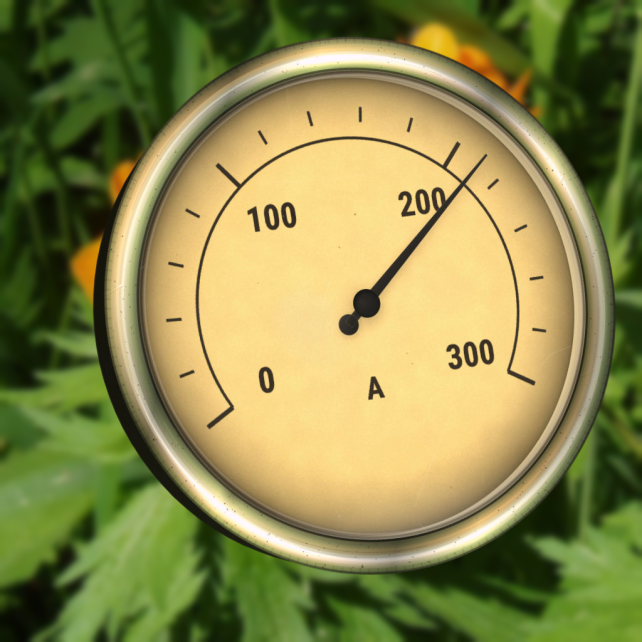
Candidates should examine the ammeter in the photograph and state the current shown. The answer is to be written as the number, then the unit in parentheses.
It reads 210 (A)
